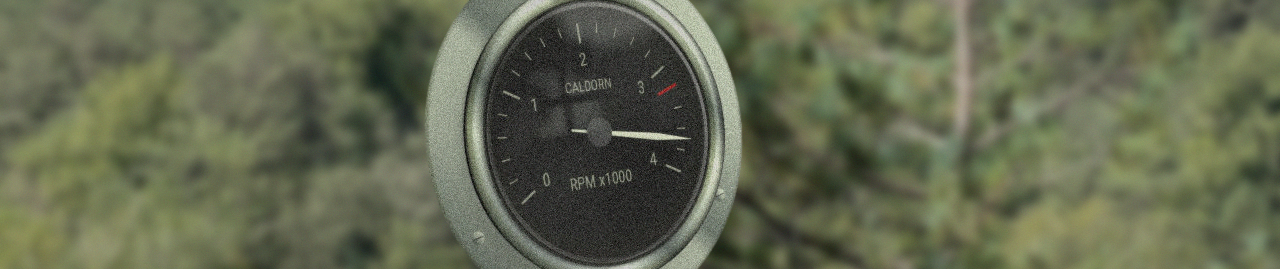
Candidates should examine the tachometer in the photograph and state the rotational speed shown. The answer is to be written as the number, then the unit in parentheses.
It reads 3700 (rpm)
